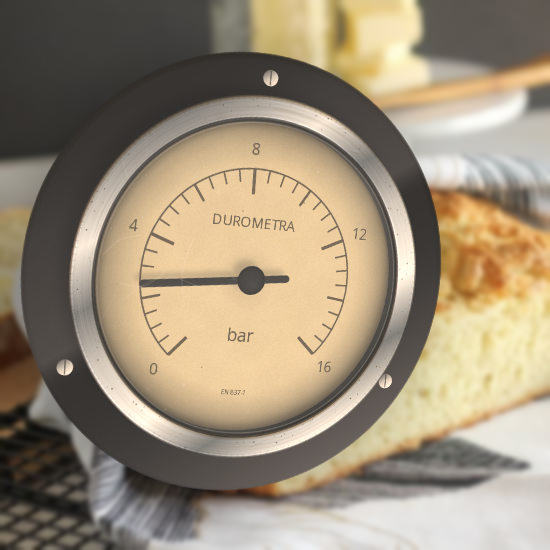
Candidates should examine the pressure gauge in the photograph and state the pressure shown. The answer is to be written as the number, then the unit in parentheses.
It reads 2.5 (bar)
